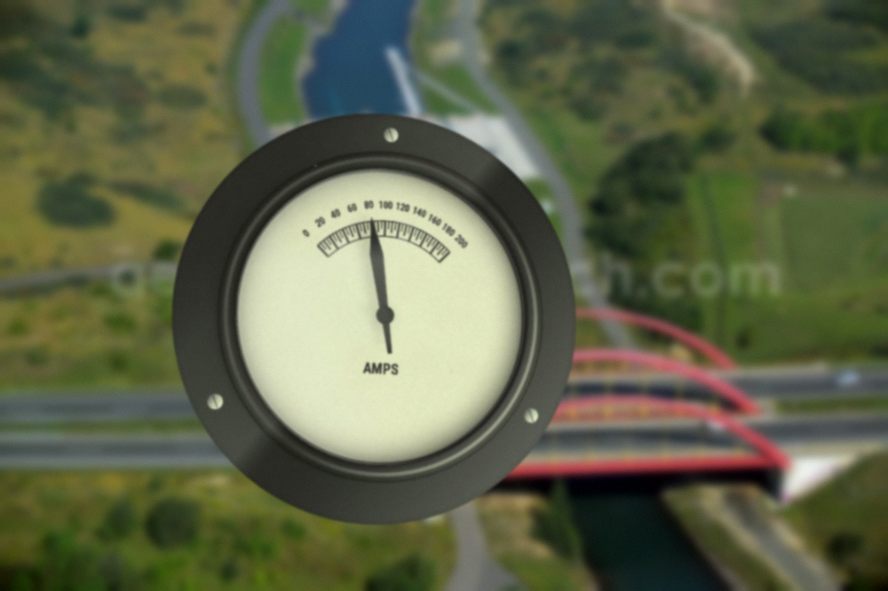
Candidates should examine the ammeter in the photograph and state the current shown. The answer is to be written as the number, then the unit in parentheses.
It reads 80 (A)
